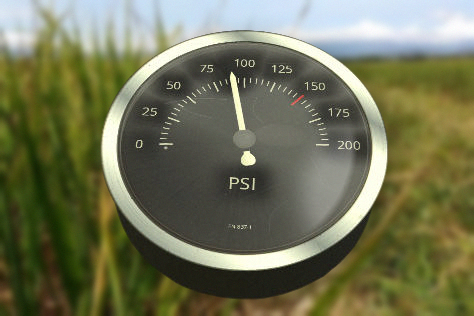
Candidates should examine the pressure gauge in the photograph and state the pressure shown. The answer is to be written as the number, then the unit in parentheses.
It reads 90 (psi)
